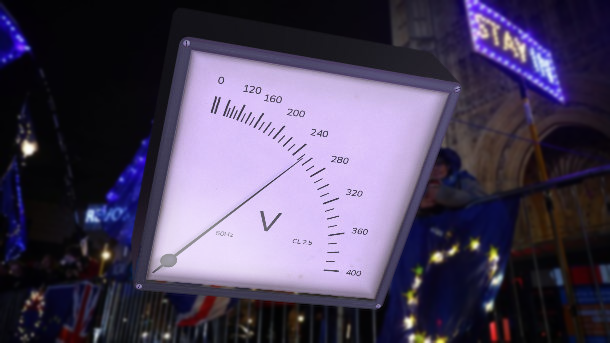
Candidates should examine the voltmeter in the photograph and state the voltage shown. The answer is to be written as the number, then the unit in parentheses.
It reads 250 (V)
